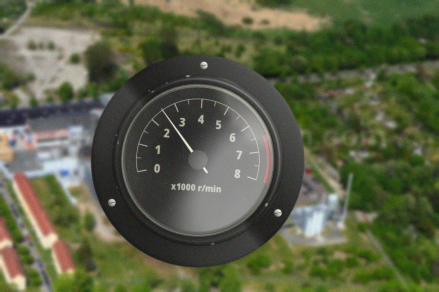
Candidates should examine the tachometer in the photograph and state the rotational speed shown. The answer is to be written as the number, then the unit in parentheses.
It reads 2500 (rpm)
